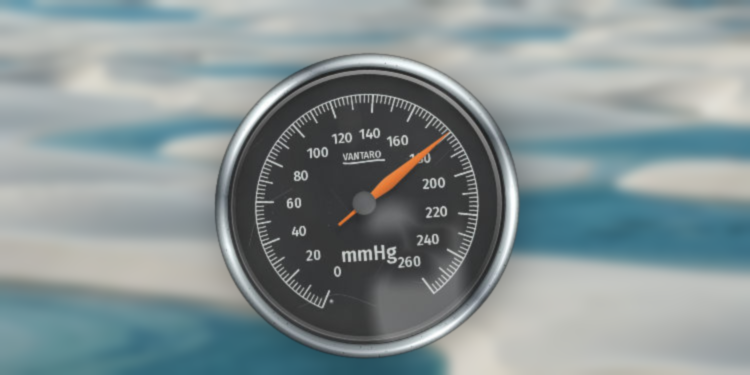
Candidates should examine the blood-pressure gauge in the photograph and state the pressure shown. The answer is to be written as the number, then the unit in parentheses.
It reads 180 (mmHg)
